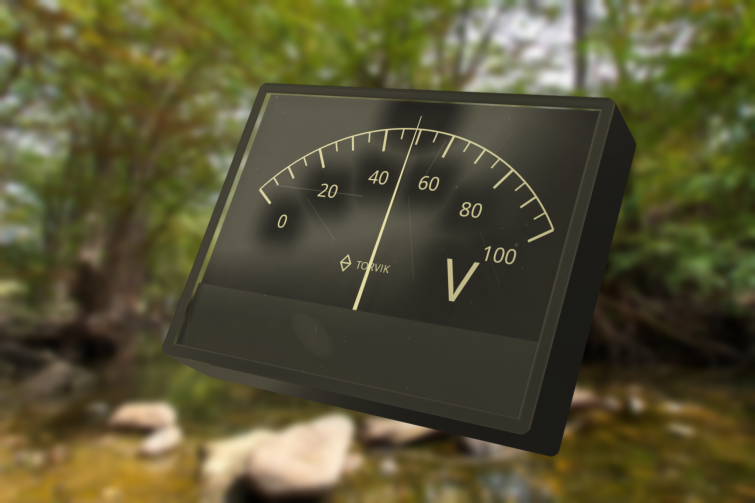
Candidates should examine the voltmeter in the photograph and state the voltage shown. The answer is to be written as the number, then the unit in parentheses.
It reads 50 (V)
